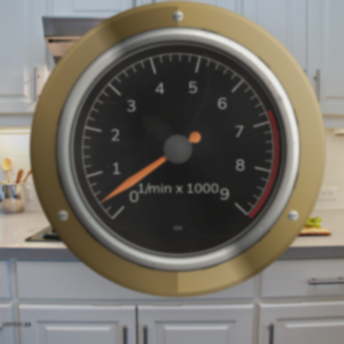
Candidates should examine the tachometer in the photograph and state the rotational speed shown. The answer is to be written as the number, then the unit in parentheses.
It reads 400 (rpm)
